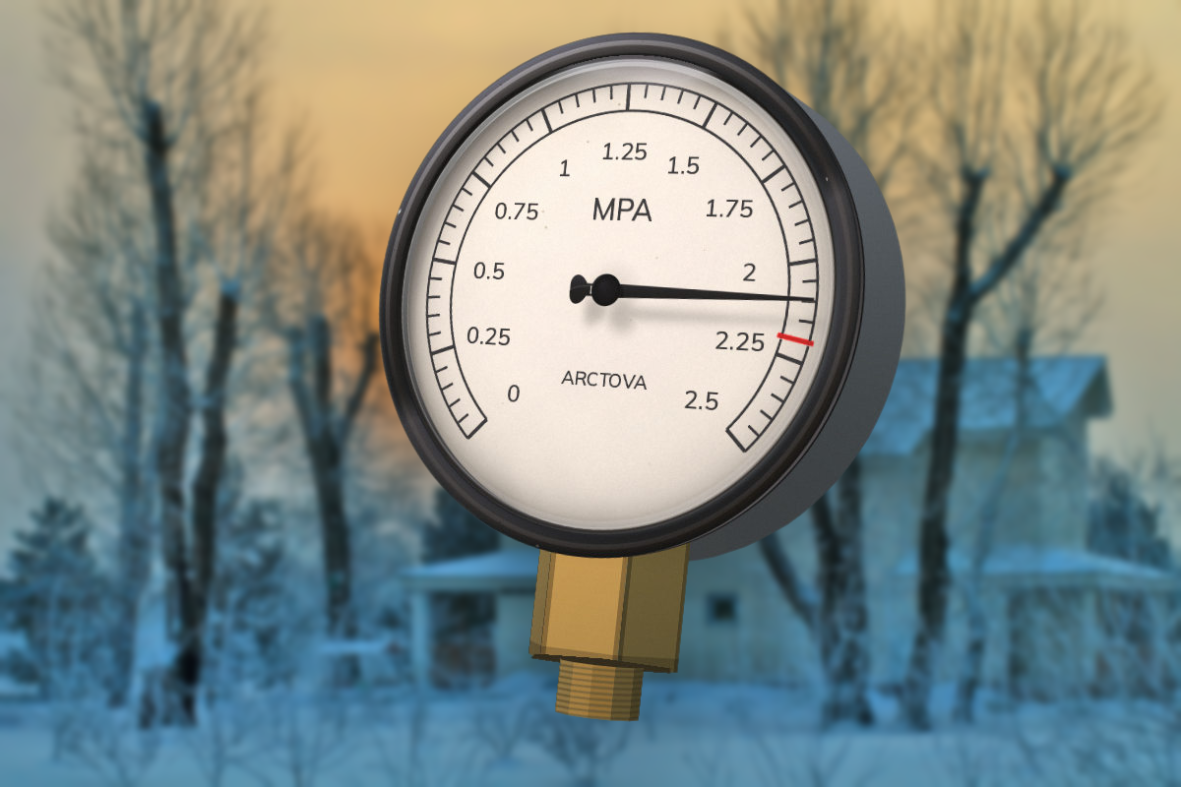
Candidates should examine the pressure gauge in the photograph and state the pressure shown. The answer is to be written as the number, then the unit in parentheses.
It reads 2.1 (MPa)
